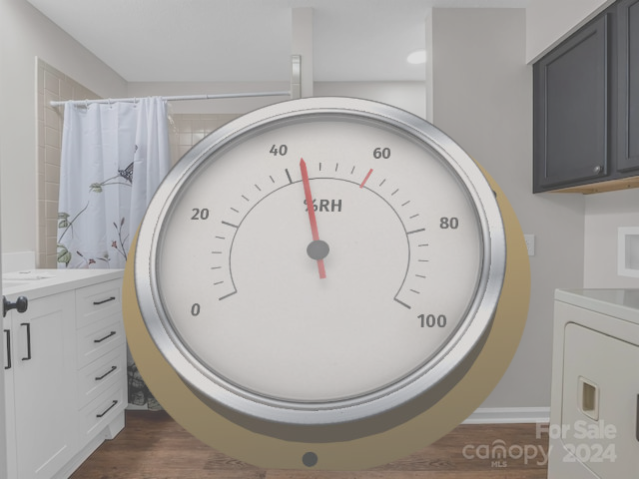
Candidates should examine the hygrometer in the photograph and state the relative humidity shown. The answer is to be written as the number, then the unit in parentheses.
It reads 44 (%)
